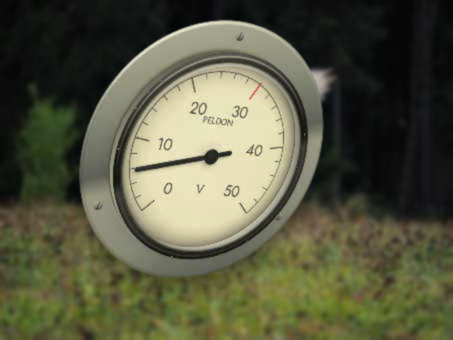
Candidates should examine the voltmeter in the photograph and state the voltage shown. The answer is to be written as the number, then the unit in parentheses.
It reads 6 (V)
